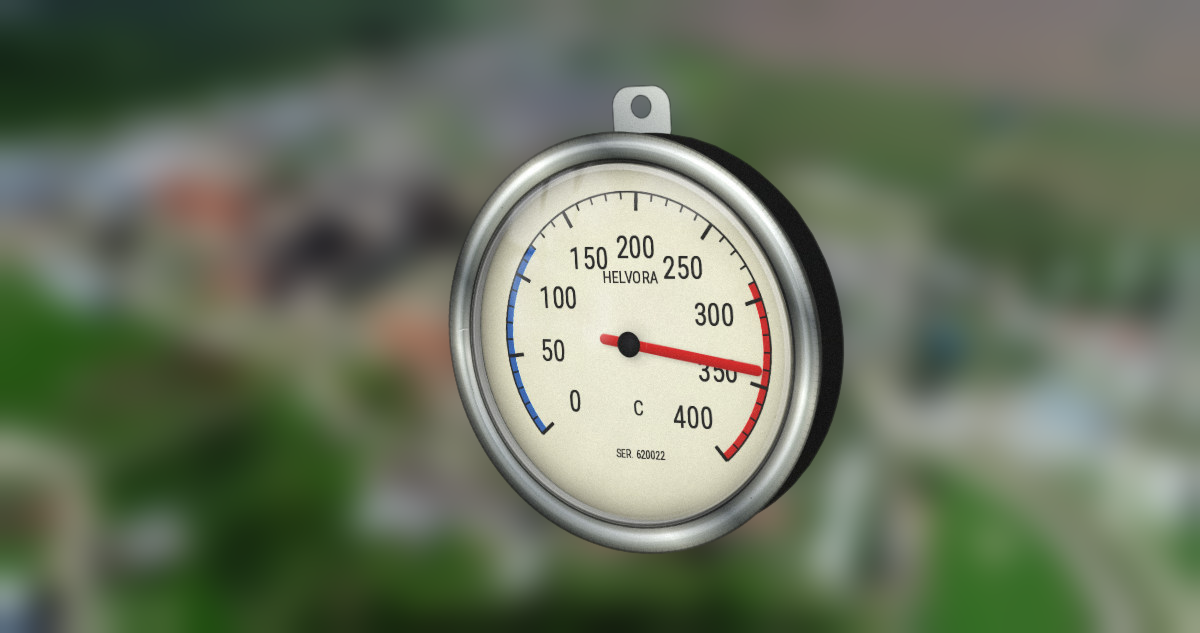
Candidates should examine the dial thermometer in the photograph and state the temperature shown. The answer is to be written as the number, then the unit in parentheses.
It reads 340 (°C)
